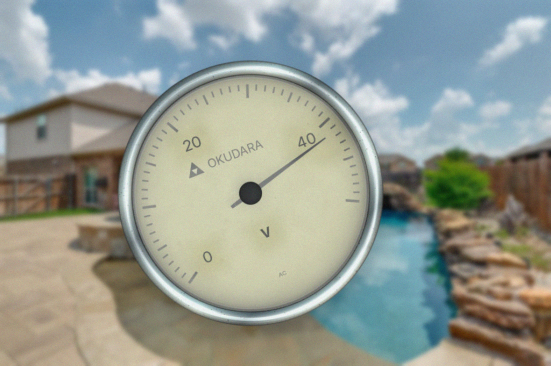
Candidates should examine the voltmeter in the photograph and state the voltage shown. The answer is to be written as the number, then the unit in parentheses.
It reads 41.5 (V)
